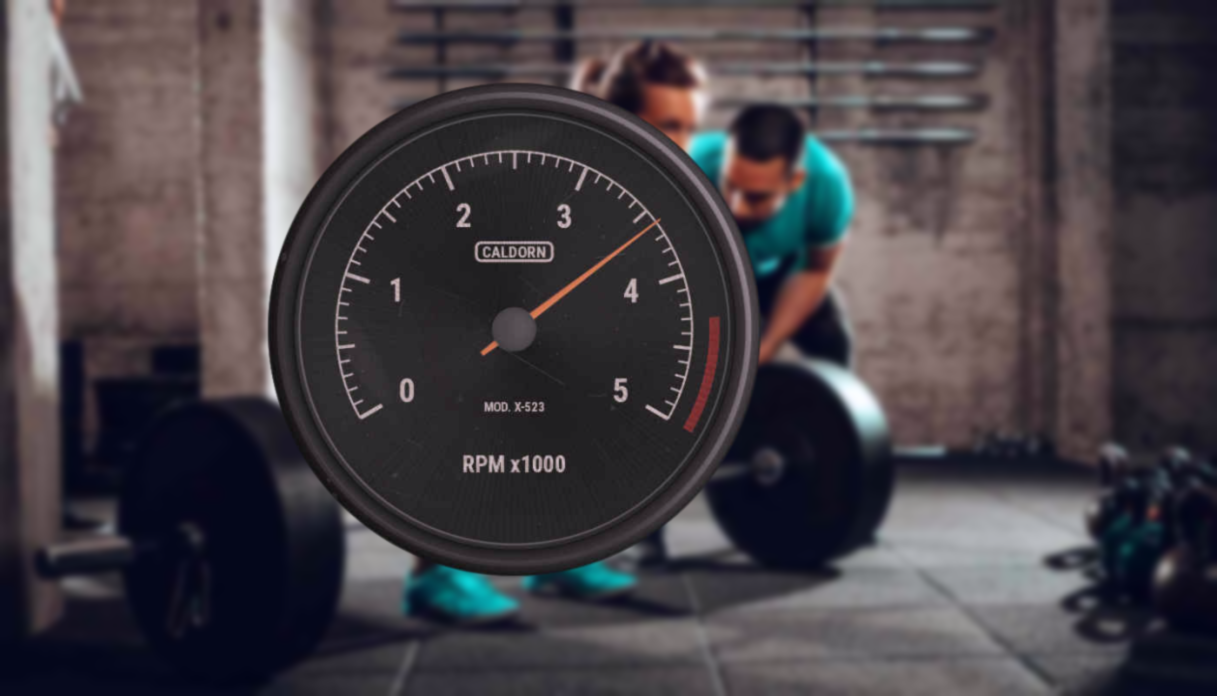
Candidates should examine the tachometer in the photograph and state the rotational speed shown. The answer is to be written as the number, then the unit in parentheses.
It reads 3600 (rpm)
